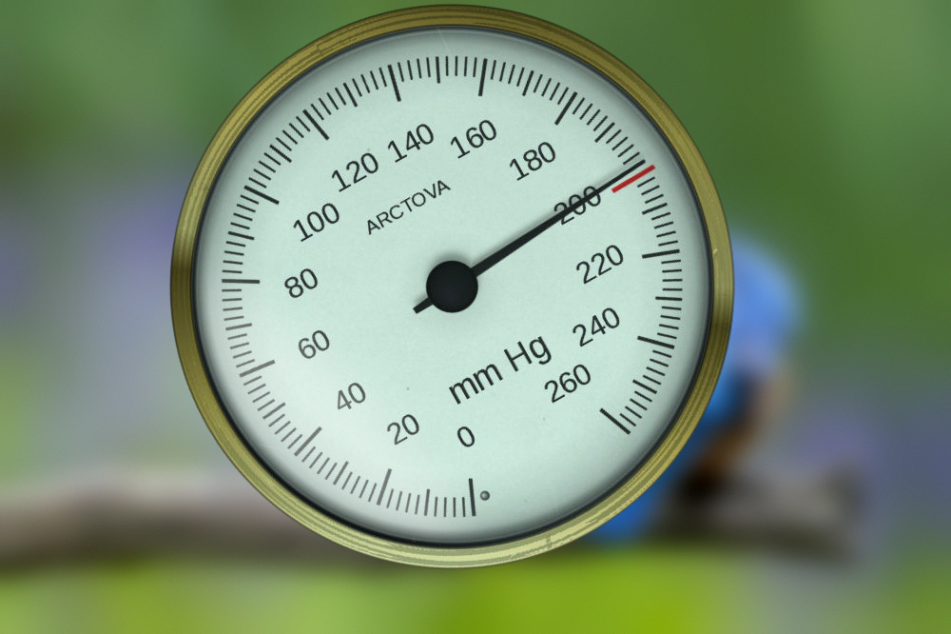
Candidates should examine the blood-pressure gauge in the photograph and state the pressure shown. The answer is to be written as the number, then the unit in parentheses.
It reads 200 (mmHg)
